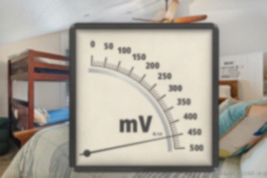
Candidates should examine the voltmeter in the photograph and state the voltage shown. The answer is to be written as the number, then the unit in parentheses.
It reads 450 (mV)
